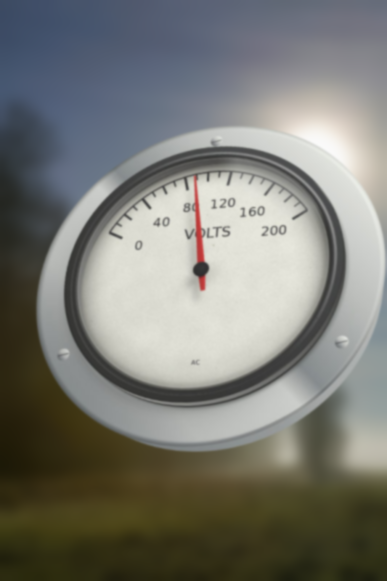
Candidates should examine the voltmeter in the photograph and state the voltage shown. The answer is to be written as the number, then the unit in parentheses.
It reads 90 (V)
